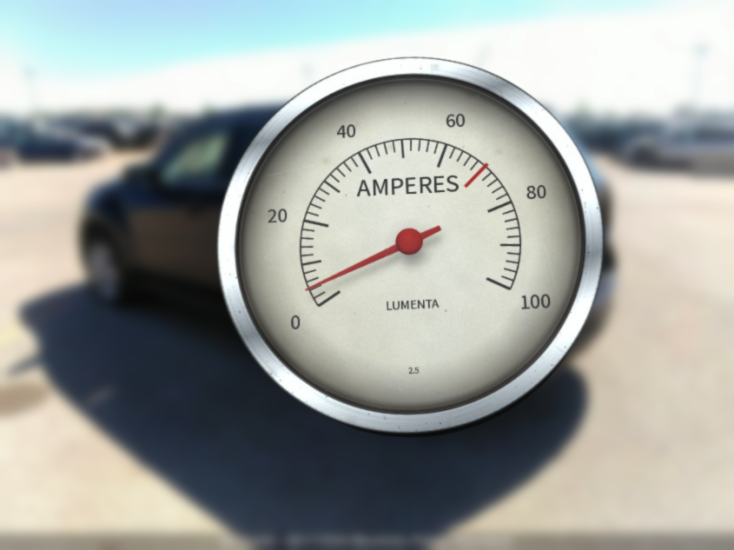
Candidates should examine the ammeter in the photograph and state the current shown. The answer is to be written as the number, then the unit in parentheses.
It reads 4 (A)
